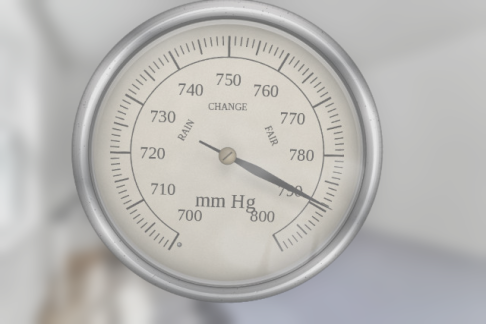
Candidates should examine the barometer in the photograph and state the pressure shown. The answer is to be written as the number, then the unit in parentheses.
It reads 789 (mmHg)
